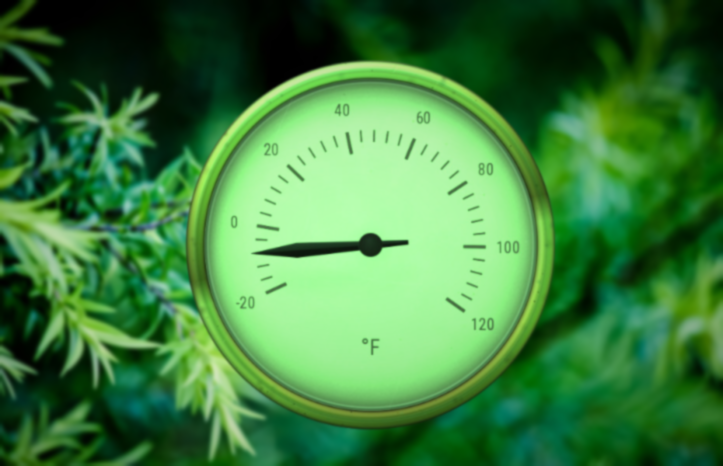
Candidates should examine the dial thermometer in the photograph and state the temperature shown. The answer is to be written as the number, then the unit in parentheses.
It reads -8 (°F)
